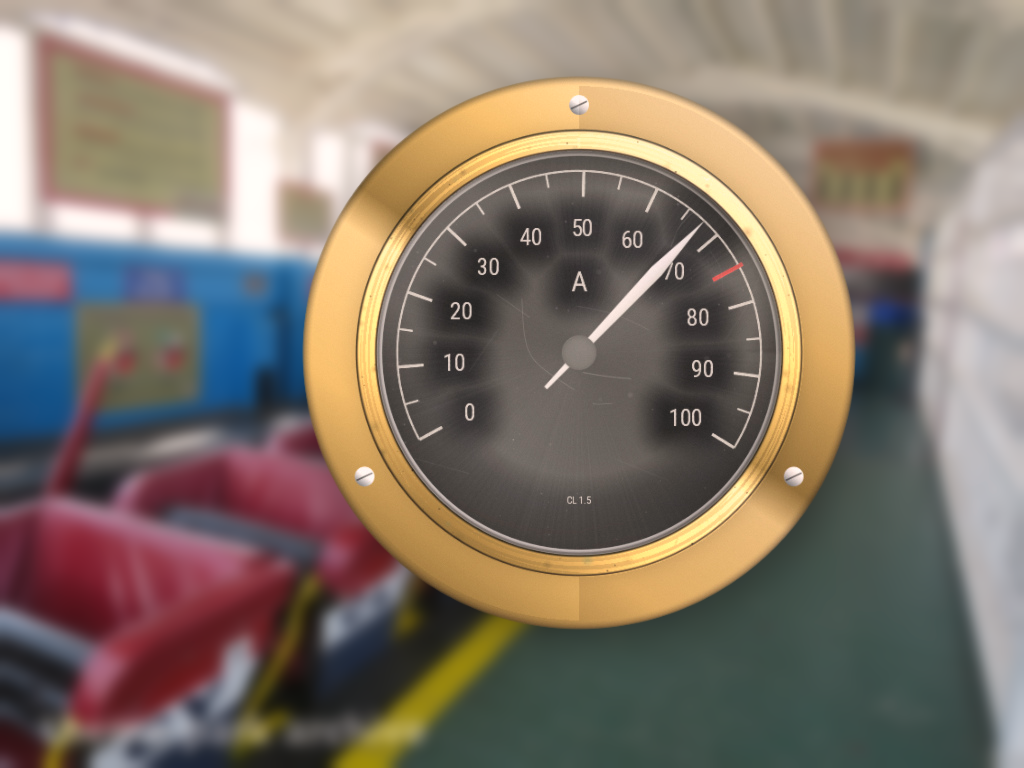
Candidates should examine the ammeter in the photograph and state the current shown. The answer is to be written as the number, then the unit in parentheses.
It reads 67.5 (A)
